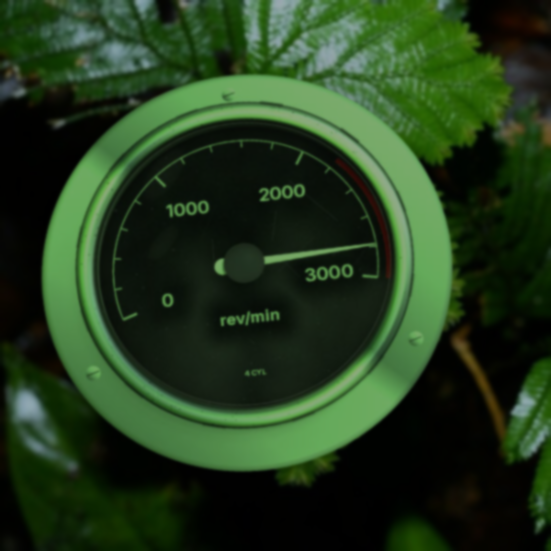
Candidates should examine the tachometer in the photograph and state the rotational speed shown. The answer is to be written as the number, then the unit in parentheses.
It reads 2800 (rpm)
